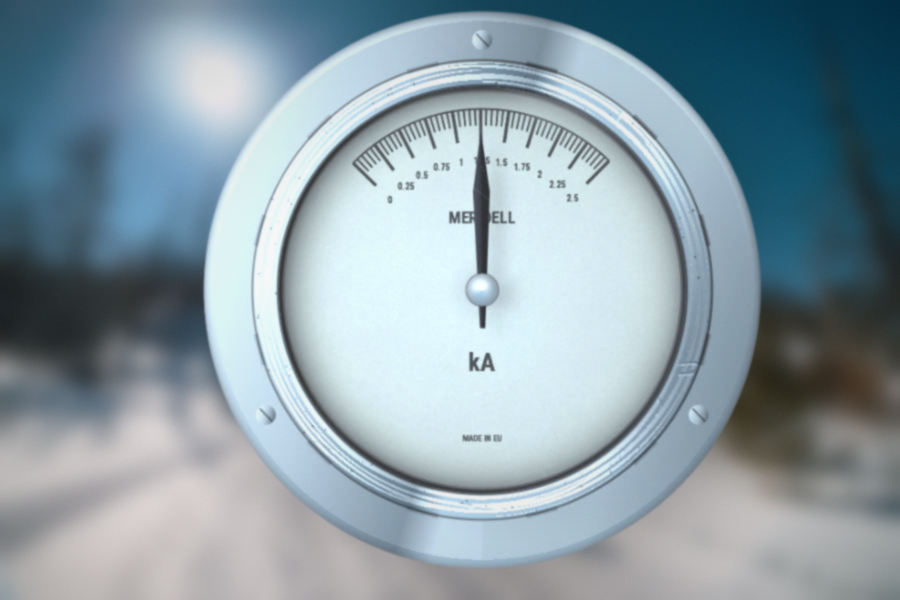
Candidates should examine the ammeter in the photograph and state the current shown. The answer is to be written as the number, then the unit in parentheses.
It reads 1.25 (kA)
